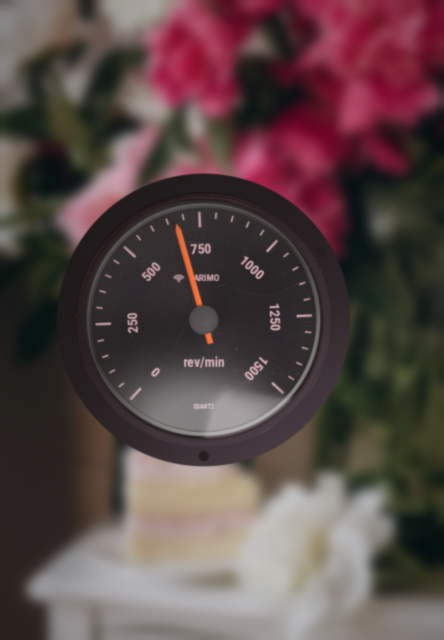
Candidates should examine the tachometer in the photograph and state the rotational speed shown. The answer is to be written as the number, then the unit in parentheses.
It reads 675 (rpm)
